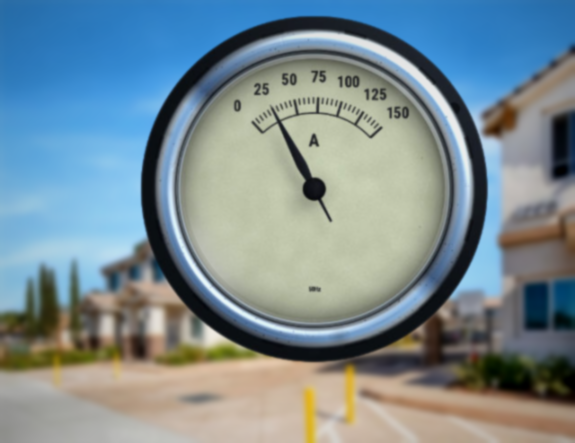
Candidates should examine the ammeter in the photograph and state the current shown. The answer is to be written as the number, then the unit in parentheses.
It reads 25 (A)
